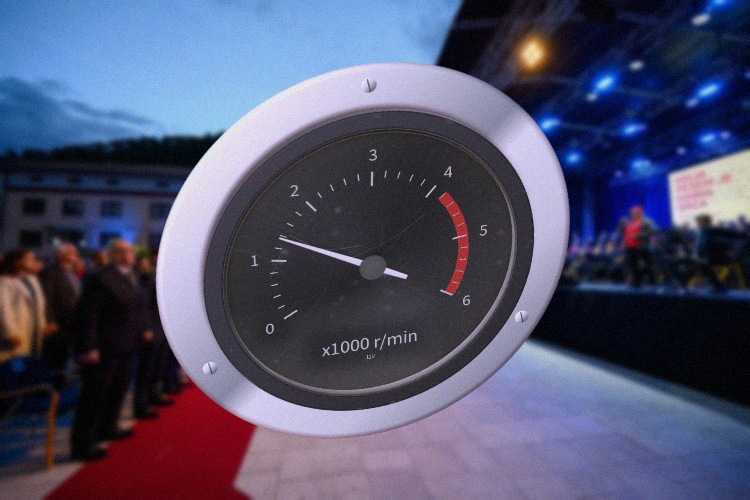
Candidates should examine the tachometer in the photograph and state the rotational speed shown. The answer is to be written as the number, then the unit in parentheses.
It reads 1400 (rpm)
